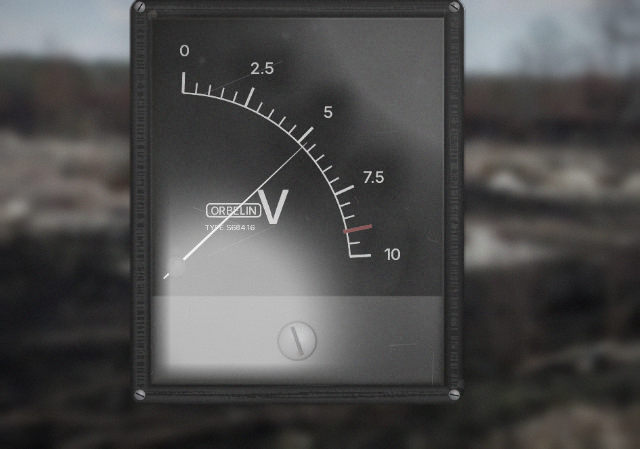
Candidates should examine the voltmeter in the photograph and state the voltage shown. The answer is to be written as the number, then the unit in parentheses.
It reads 5.25 (V)
